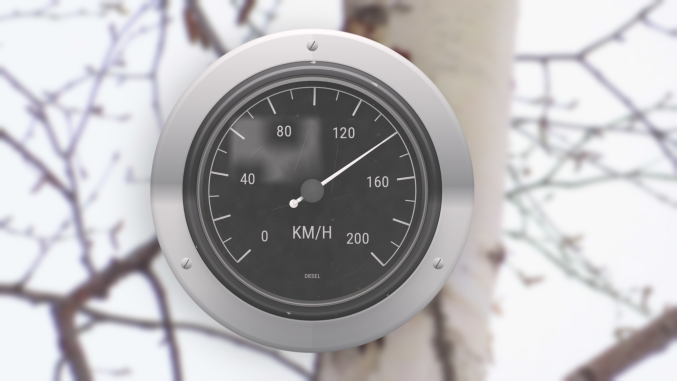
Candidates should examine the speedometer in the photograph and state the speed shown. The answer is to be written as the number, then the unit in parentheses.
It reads 140 (km/h)
